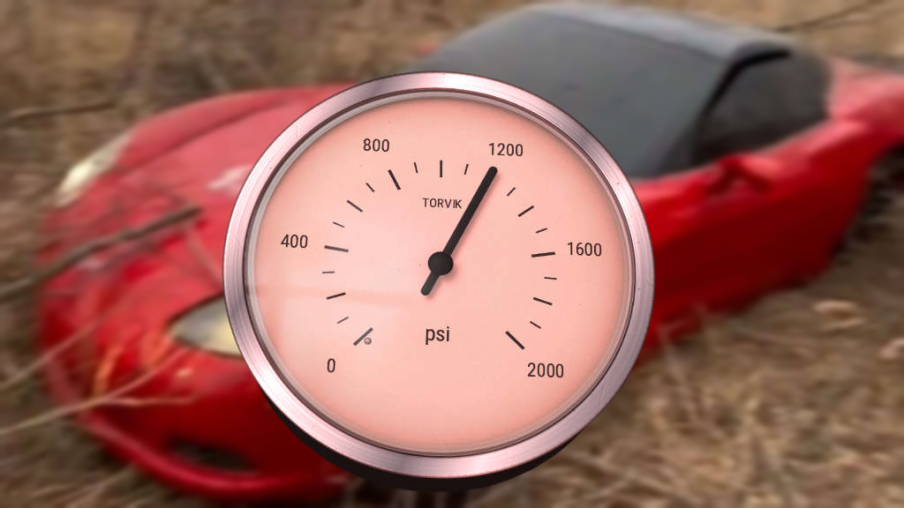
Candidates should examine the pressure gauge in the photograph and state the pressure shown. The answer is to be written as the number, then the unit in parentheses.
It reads 1200 (psi)
